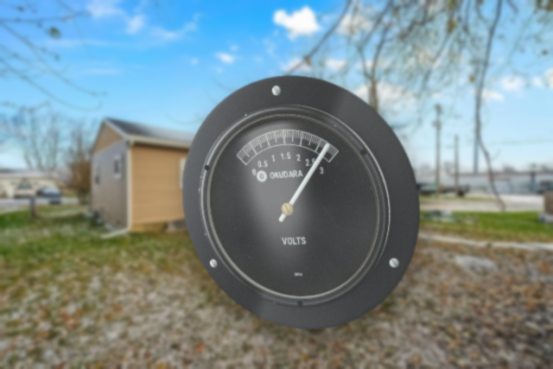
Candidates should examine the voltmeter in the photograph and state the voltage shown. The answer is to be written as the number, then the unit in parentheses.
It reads 2.75 (V)
